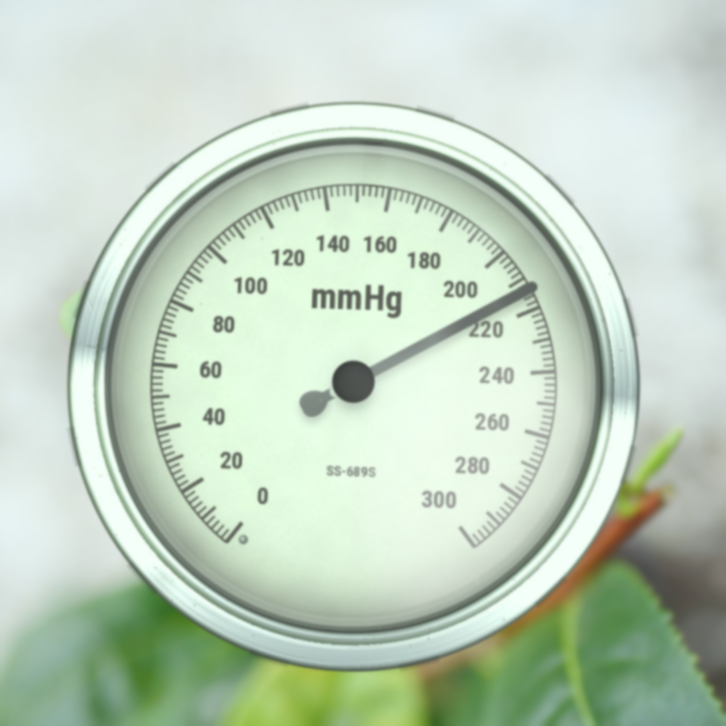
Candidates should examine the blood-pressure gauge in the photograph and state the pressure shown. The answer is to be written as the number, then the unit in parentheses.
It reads 214 (mmHg)
